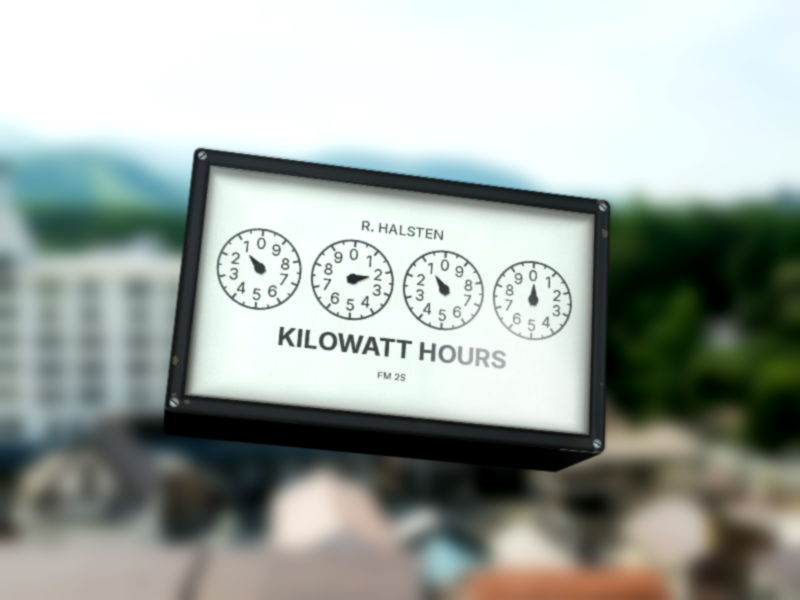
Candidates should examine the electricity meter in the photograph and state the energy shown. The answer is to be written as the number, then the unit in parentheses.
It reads 1210 (kWh)
